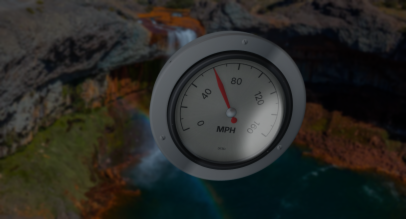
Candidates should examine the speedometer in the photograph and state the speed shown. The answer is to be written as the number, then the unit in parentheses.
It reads 60 (mph)
